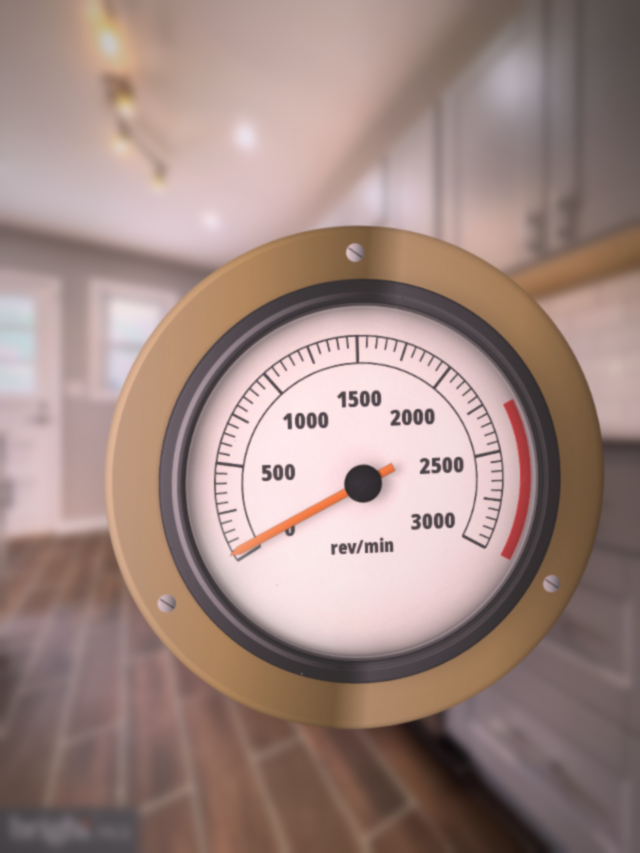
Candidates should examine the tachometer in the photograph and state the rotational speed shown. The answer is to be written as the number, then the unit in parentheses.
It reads 50 (rpm)
